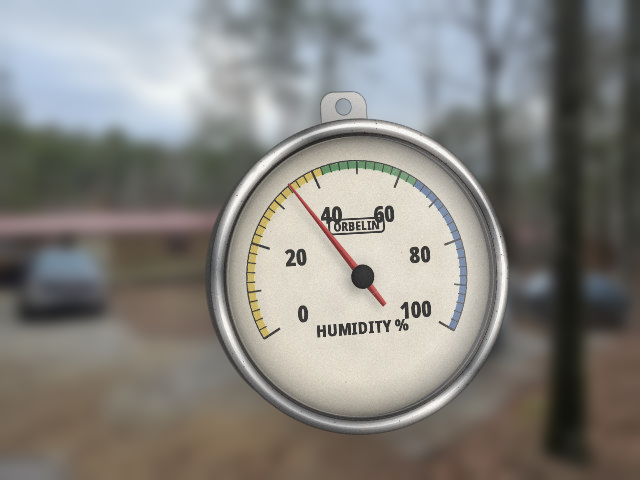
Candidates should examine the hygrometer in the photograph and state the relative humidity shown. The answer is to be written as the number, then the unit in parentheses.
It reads 34 (%)
